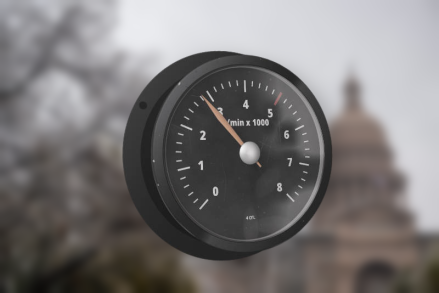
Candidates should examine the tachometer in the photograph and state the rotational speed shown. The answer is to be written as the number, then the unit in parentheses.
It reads 2800 (rpm)
